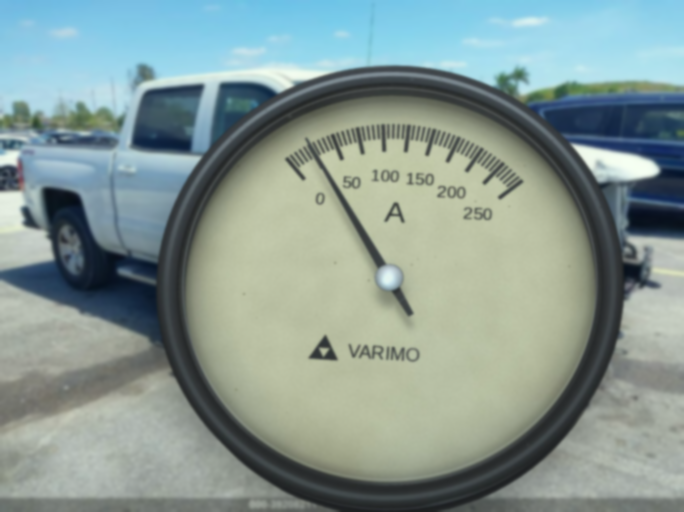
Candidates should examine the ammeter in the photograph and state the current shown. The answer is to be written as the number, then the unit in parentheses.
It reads 25 (A)
